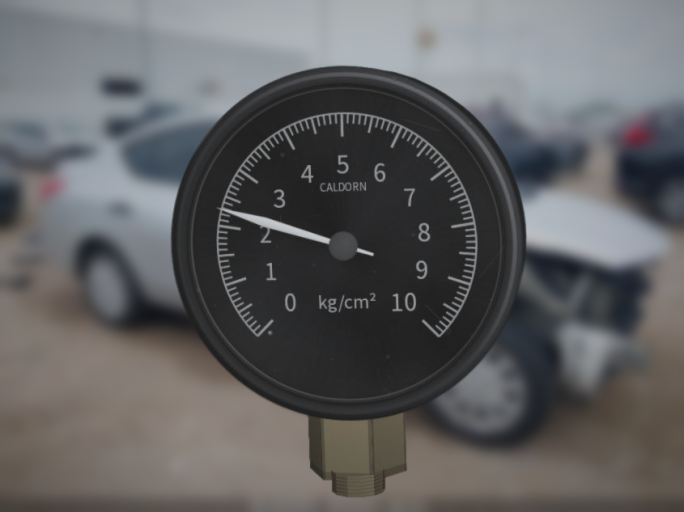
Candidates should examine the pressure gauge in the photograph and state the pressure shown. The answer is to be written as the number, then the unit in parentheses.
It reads 2.3 (kg/cm²)
